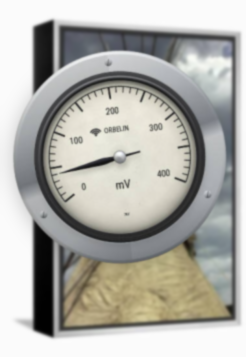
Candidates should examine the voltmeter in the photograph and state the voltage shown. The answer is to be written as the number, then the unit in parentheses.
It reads 40 (mV)
